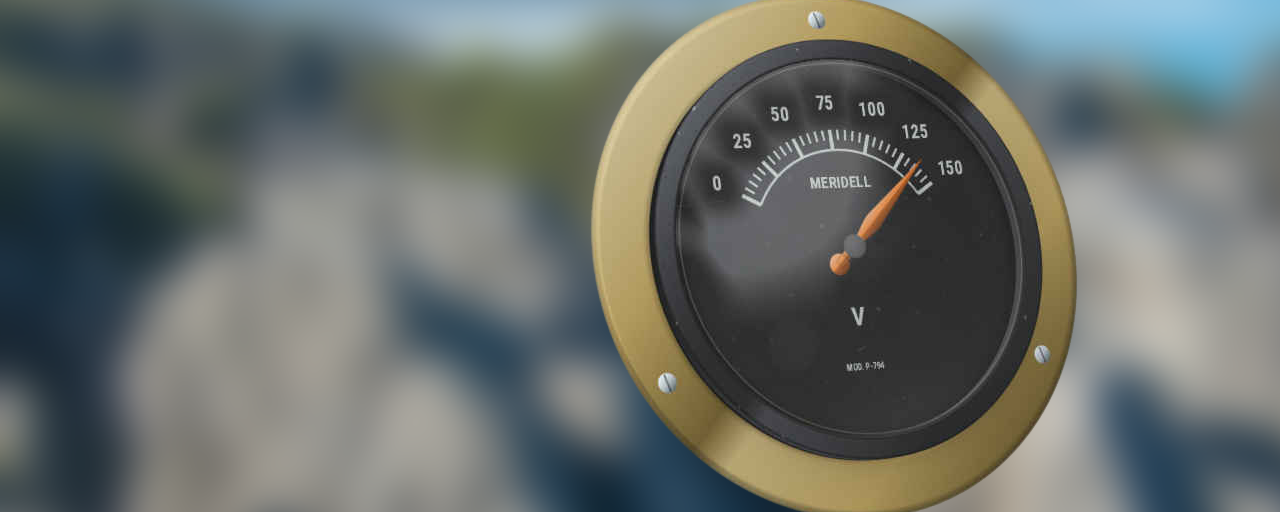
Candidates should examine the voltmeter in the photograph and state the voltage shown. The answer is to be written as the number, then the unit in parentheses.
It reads 135 (V)
